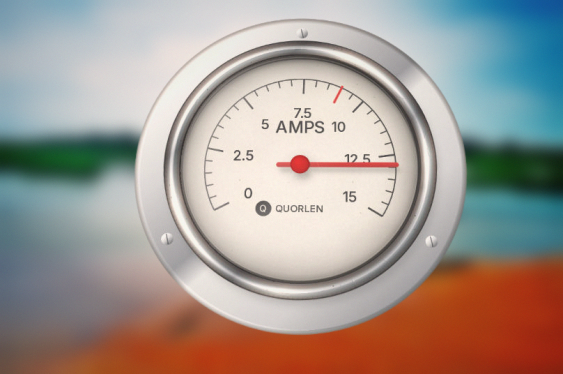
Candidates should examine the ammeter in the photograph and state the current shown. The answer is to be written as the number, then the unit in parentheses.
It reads 13 (A)
